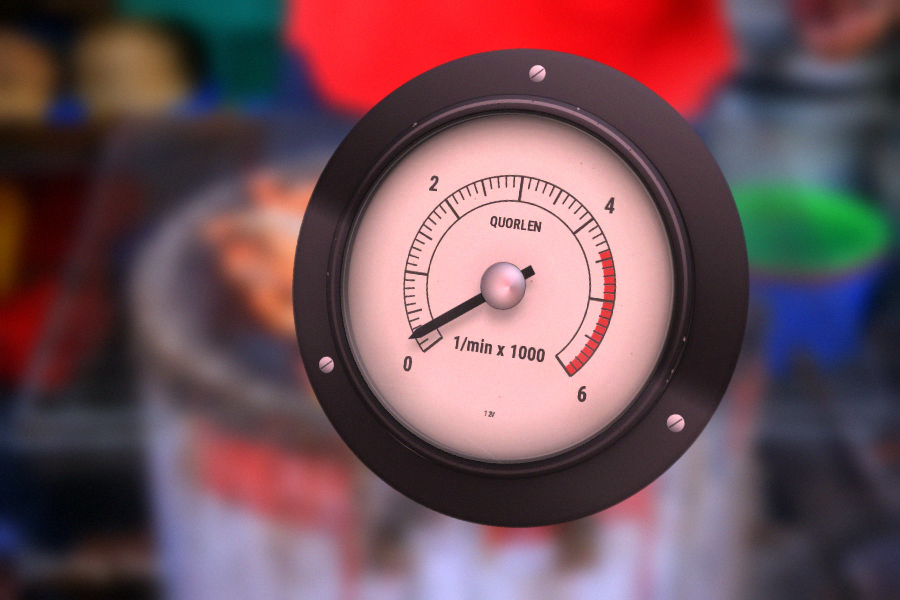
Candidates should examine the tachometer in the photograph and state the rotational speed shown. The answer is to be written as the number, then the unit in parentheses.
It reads 200 (rpm)
